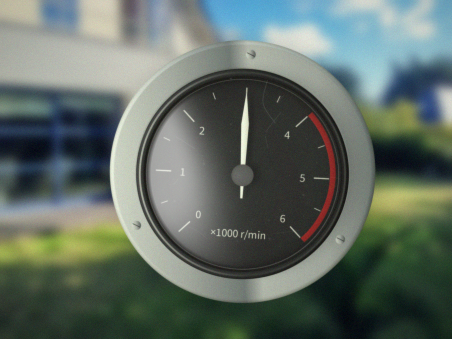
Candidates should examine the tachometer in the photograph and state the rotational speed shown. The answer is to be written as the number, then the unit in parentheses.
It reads 3000 (rpm)
